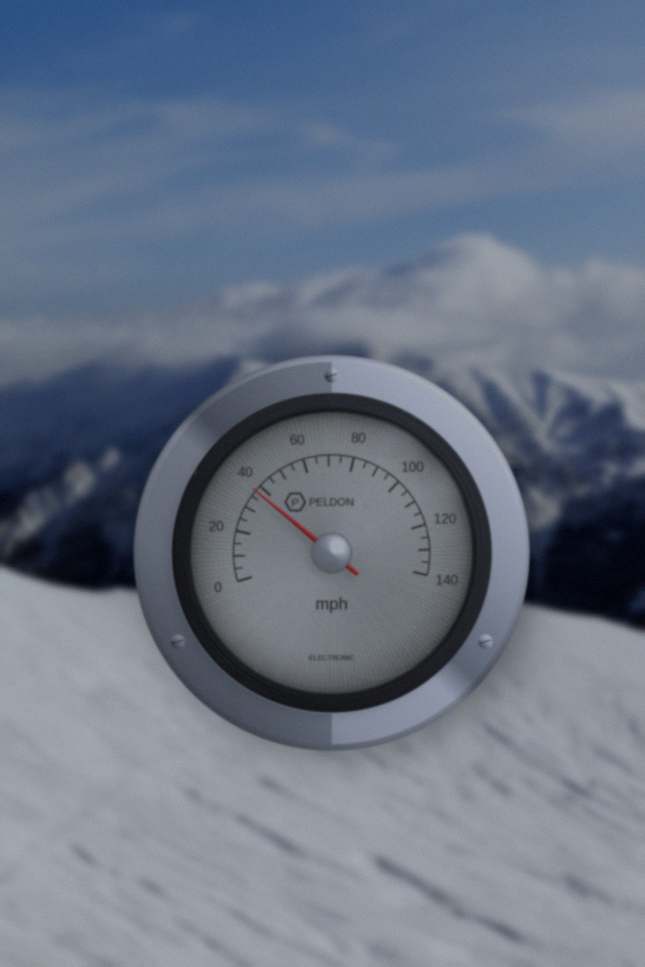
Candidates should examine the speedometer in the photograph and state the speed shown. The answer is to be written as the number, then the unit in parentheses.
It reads 37.5 (mph)
